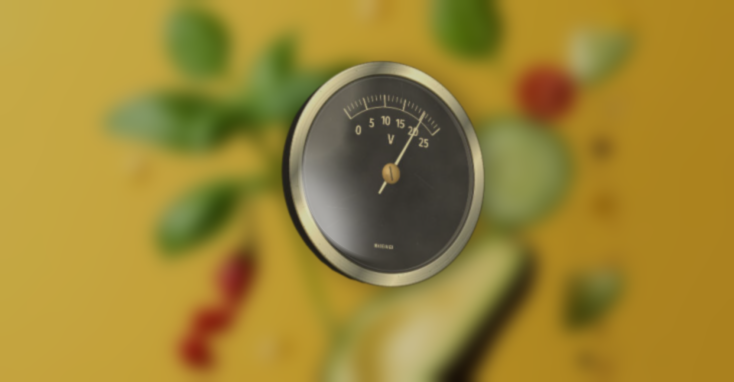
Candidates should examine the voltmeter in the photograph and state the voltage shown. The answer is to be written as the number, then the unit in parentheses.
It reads 20 (V)
